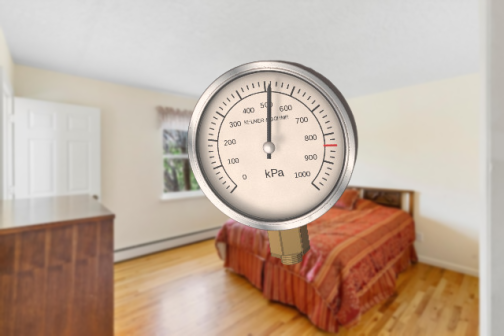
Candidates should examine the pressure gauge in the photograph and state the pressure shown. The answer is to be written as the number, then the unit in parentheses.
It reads 520 (kPa)
